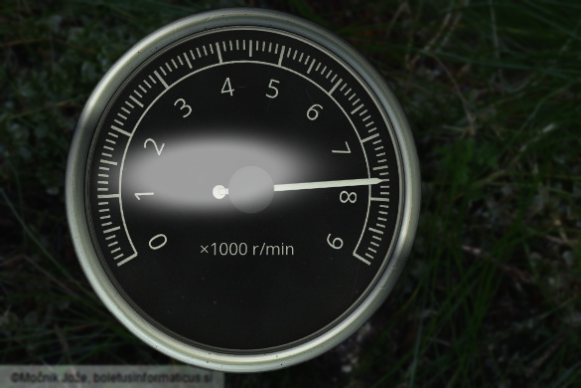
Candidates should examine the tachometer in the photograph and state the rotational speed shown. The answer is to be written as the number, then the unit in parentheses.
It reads 7700 (rpm)
